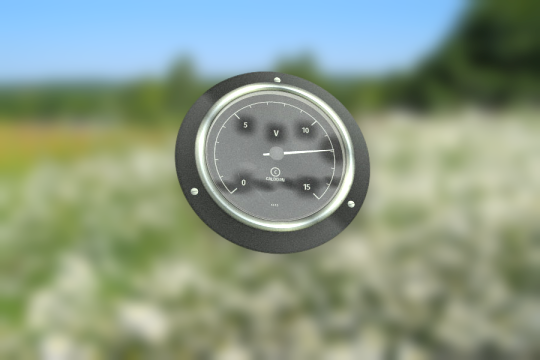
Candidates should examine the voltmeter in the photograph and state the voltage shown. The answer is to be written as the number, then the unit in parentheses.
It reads 12 (V)
